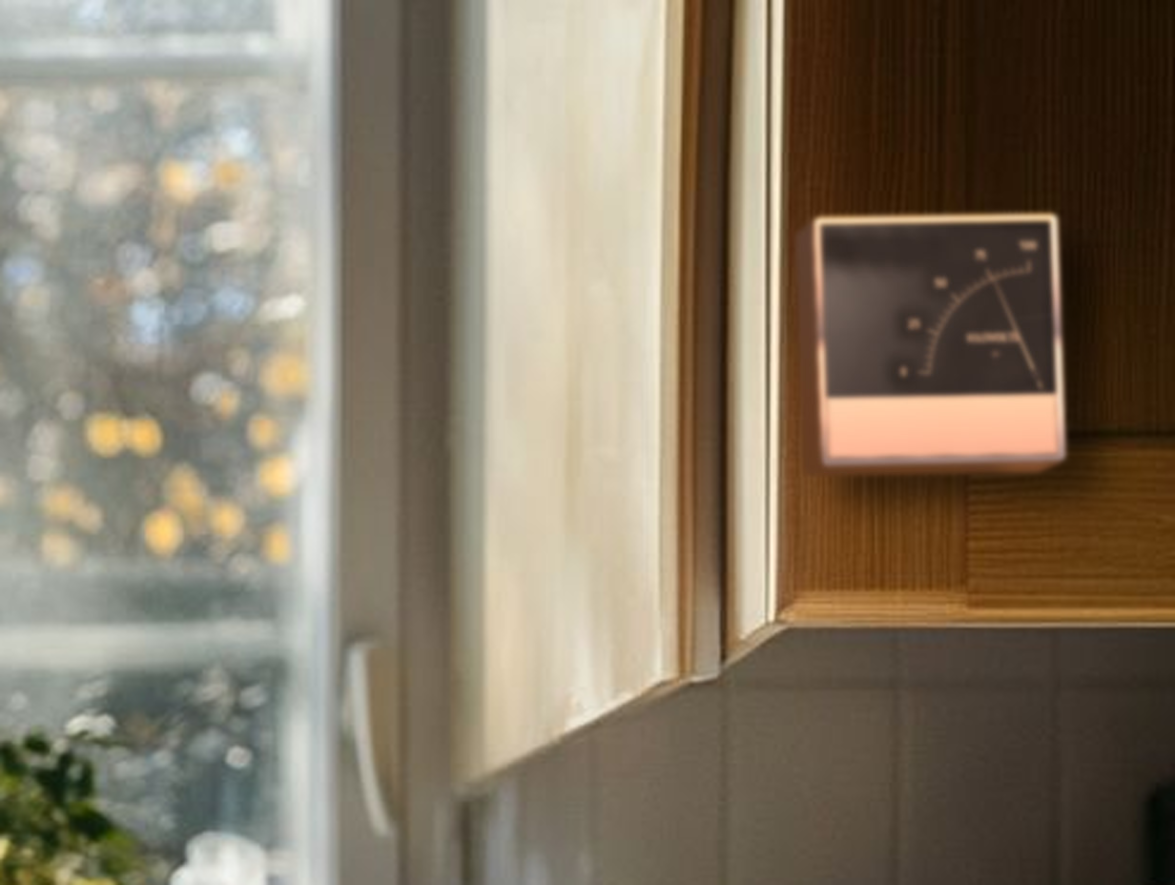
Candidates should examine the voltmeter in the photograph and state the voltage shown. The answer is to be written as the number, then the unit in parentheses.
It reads 75 (kV)
